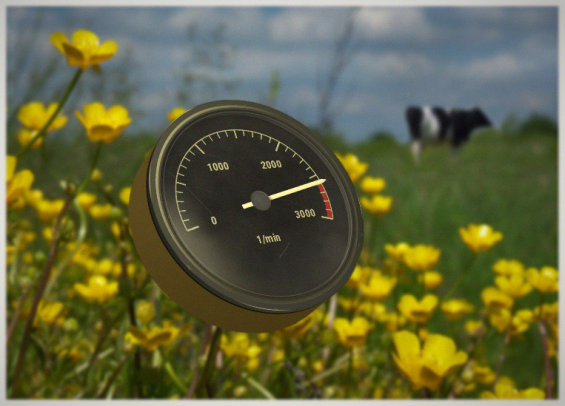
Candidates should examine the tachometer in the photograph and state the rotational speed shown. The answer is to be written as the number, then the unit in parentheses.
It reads 2600 (rpm)
